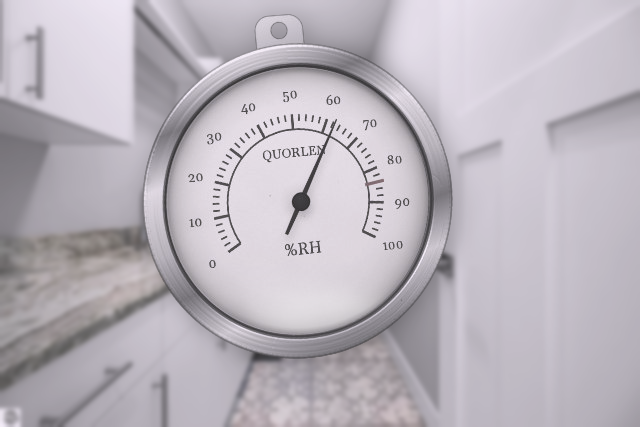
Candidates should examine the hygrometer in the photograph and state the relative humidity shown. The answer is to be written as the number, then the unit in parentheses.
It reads 62 (%)
